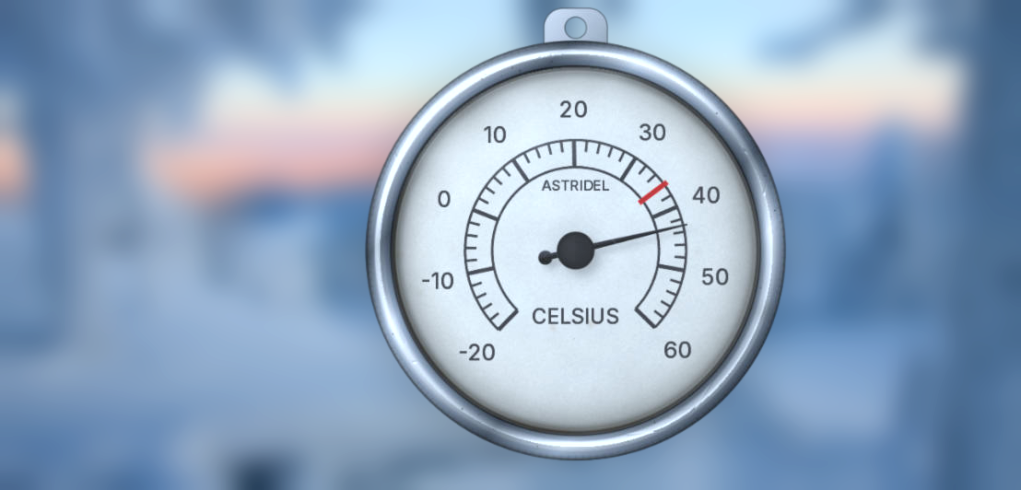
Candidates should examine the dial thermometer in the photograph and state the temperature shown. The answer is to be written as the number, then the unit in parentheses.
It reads 43 (°C)
